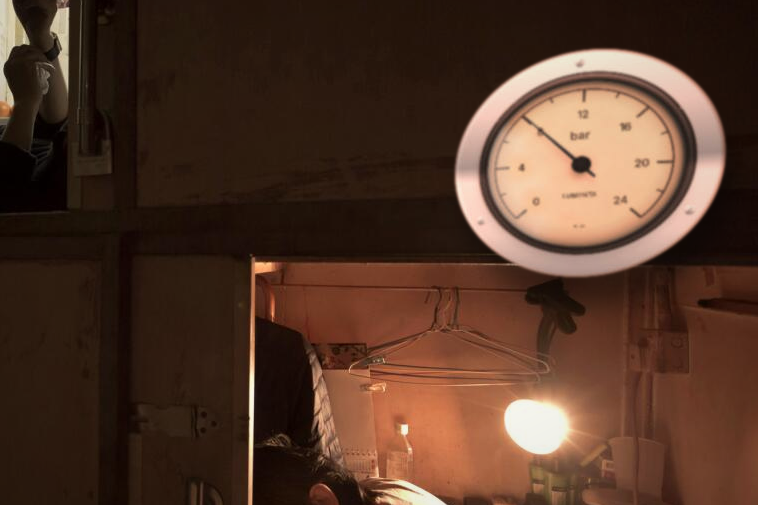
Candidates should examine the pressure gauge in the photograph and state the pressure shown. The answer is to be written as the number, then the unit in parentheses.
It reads 8 (bar)
